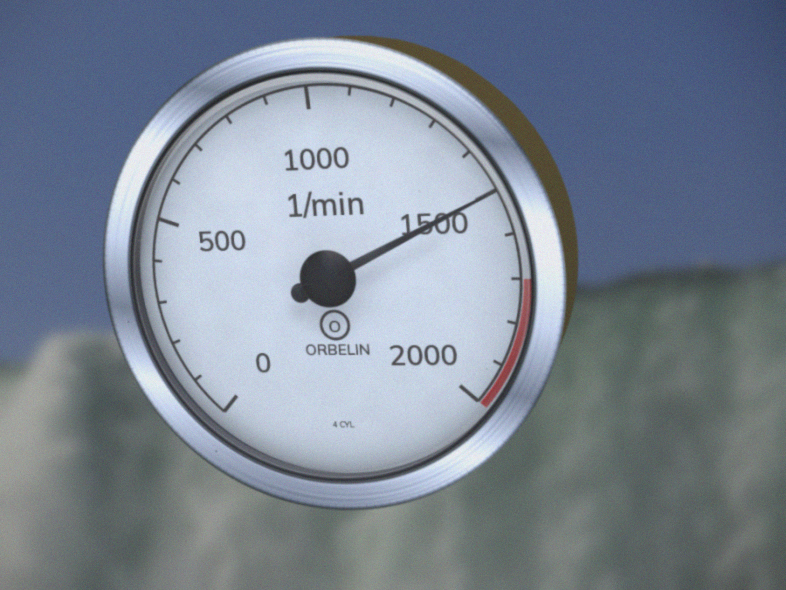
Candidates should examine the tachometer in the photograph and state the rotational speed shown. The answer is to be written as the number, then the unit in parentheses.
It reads 1500 (rpm)
